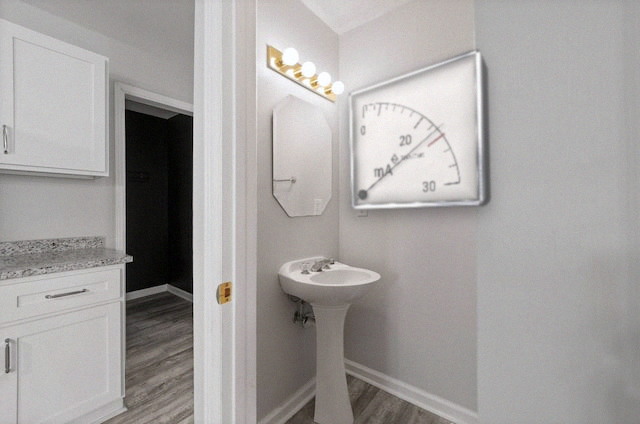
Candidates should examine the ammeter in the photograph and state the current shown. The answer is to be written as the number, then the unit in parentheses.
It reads 23 (mA)
